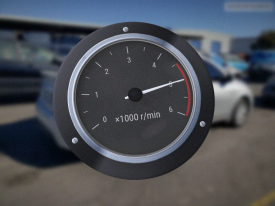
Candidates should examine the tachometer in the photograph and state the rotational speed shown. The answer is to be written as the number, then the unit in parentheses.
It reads 5000 (rpm)
